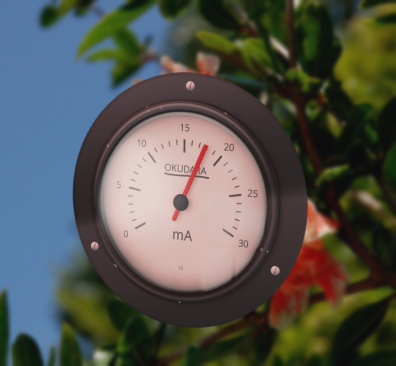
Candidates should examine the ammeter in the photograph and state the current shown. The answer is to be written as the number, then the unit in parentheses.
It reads 18 (mA)
